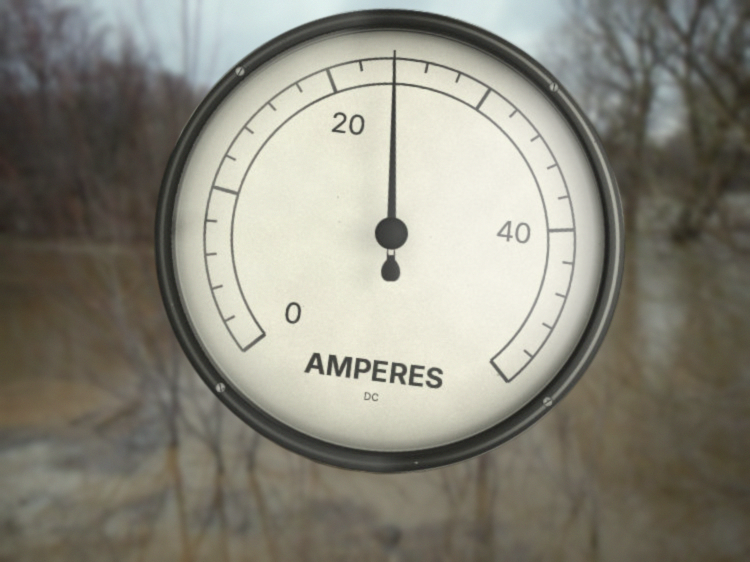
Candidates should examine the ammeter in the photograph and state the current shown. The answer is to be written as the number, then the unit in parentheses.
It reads 24 (A)
